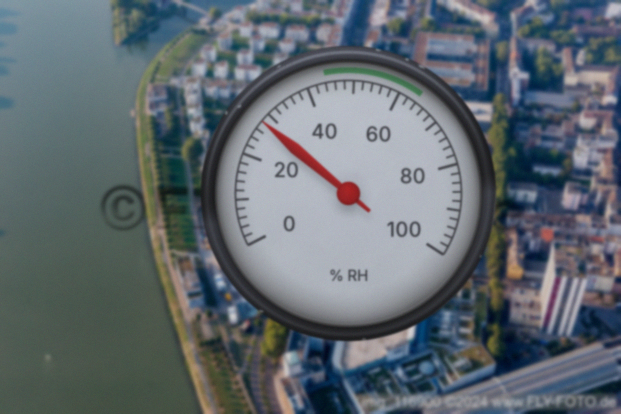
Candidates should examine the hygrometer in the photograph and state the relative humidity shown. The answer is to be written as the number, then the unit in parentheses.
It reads 28 (%)
